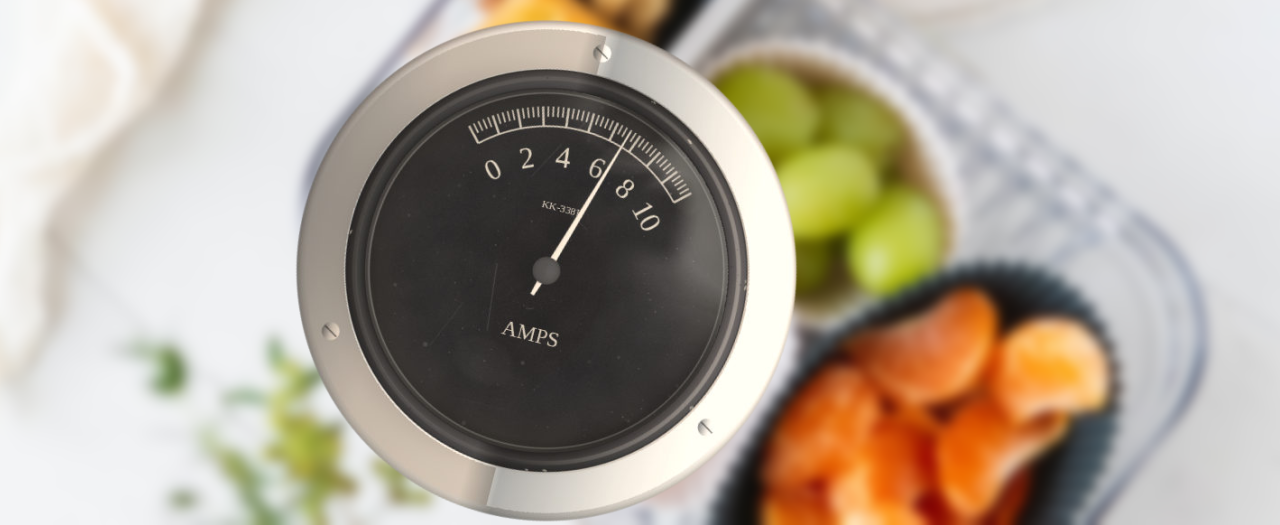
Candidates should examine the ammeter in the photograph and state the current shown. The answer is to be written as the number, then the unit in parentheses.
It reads 6.6 (A)
